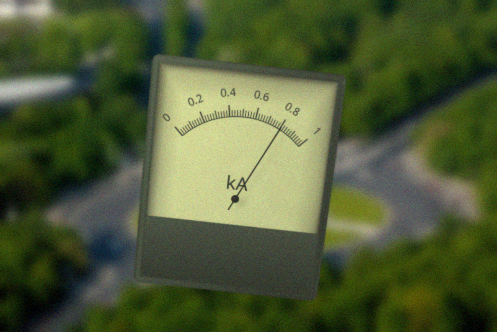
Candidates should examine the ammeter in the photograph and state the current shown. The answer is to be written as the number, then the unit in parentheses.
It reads 0.8 (kA)
